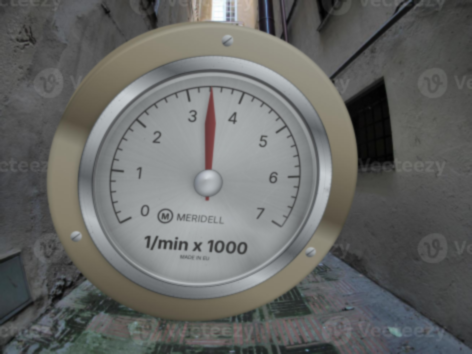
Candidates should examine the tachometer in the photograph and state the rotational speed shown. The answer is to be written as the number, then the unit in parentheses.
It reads 3400 (rpm)
